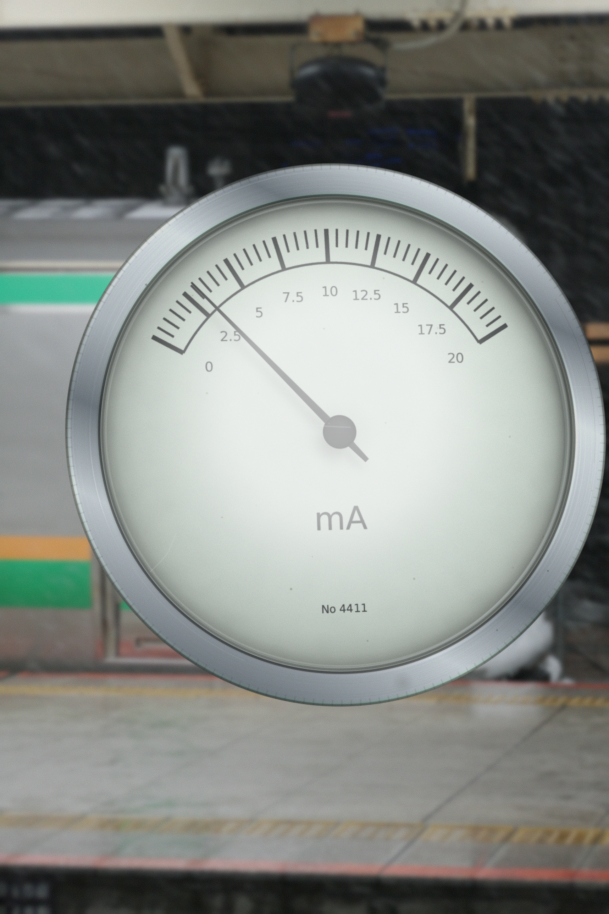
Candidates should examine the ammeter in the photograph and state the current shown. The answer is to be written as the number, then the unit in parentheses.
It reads 3 (mA)
